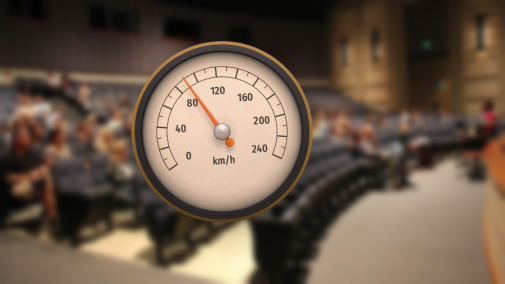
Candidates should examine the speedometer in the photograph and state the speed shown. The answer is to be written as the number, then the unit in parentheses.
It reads 90 (km/h)
